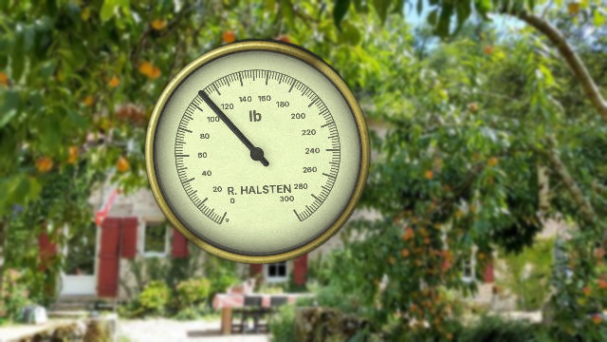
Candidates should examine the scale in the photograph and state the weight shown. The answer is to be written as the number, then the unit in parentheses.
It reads 110 (lb)
